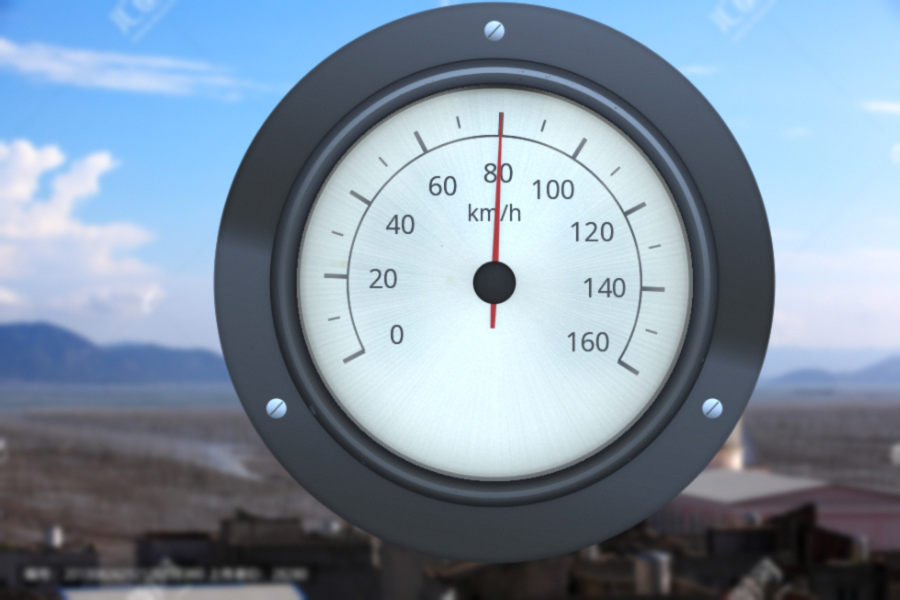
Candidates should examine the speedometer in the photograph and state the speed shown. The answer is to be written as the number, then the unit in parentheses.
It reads 80 (km/h)
